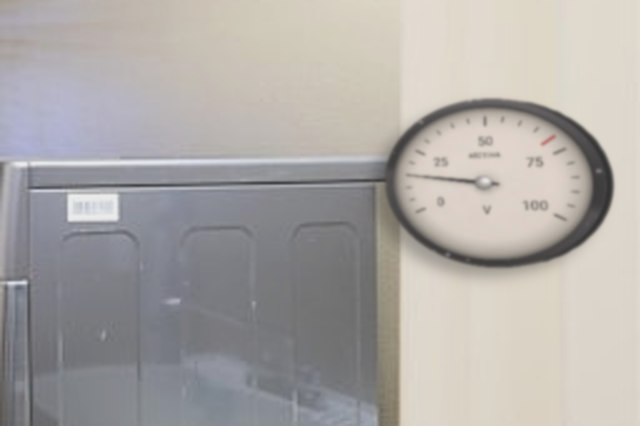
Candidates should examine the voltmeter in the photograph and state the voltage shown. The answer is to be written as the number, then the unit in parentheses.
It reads 15 (V)
